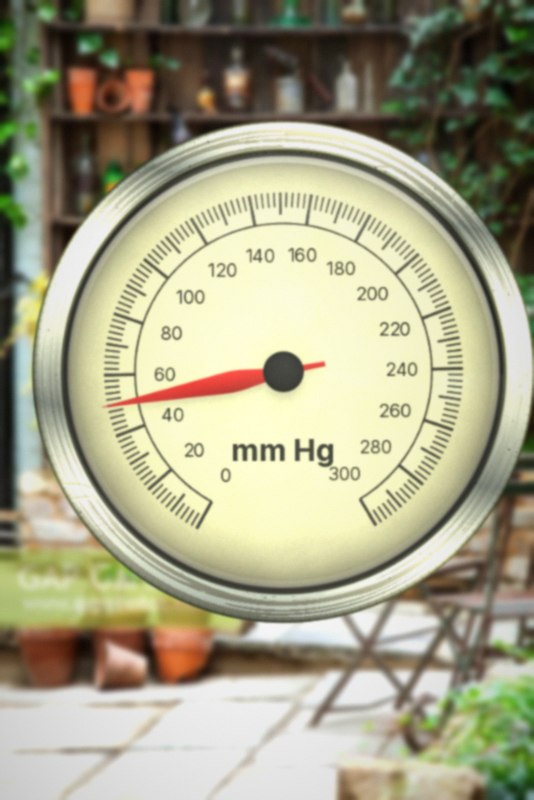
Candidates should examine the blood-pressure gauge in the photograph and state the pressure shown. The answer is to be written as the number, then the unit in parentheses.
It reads 50 (mmHg)
